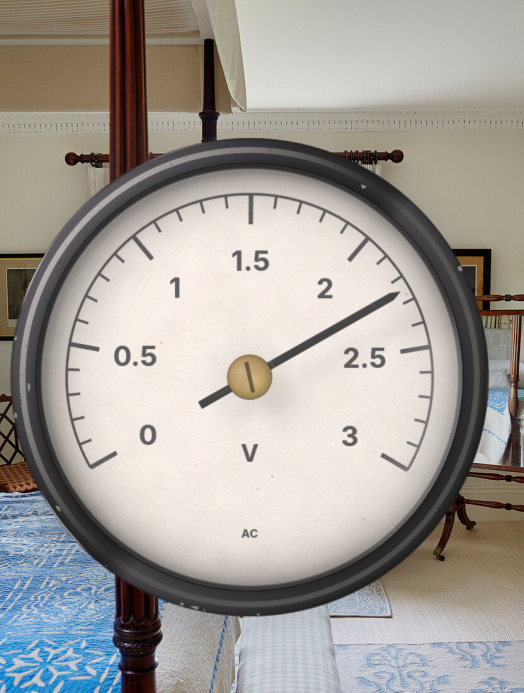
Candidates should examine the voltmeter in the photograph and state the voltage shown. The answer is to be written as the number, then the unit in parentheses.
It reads 2.25 (V)
